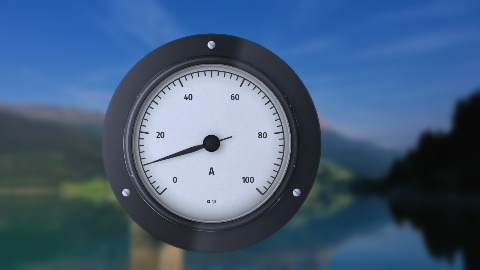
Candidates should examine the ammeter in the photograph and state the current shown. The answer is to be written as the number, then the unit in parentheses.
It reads 10 (A)
